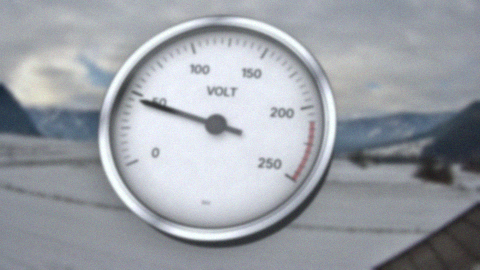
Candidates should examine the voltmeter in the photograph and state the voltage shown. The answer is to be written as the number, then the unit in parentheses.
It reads 45 (V)
